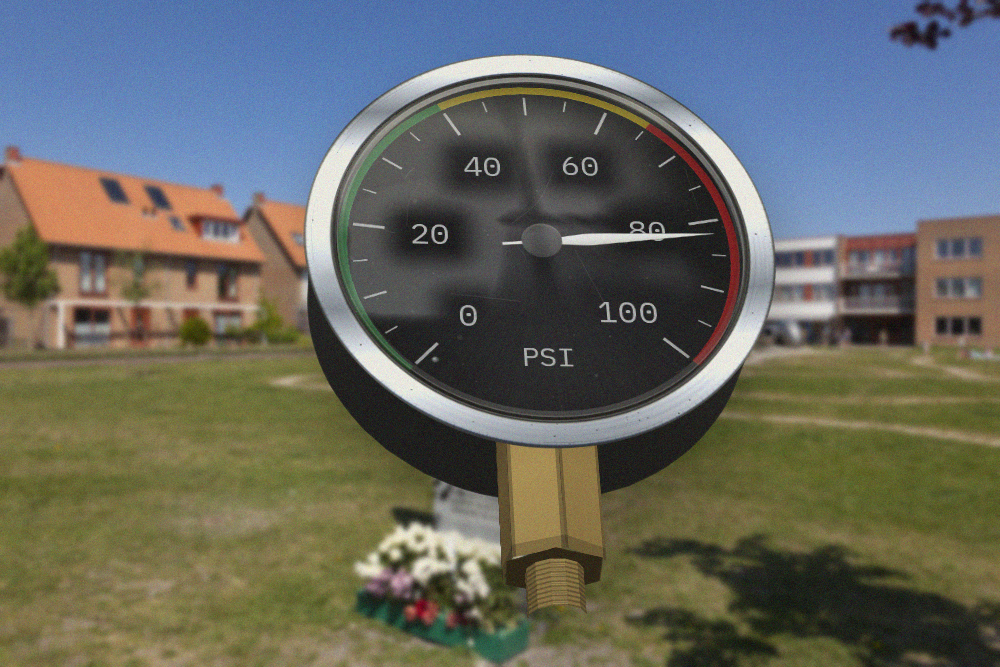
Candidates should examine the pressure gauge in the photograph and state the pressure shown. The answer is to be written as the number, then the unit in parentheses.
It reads 82.5 (psi)
